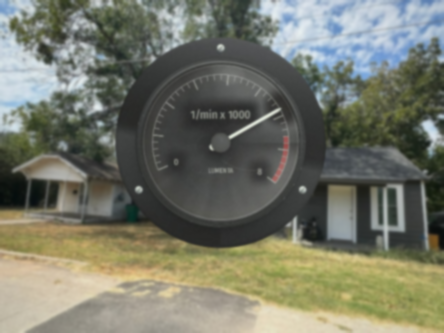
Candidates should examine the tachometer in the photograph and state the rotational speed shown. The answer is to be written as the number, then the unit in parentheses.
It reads 5800 (rpm)
